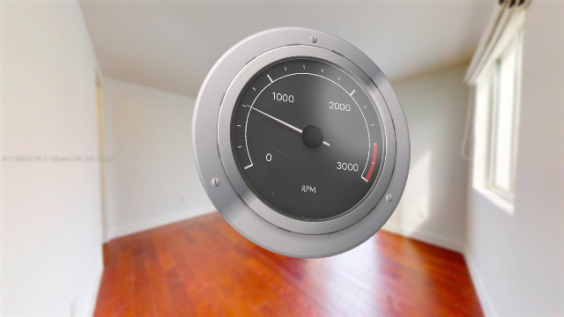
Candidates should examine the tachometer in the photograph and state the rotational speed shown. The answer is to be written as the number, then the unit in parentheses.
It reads 600 (rpm)
